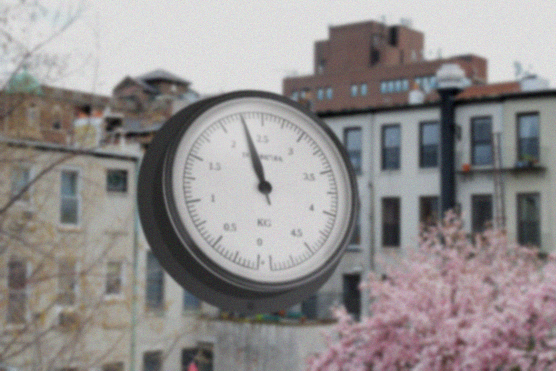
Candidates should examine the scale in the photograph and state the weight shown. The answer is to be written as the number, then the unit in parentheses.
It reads 2.25 (kg)
